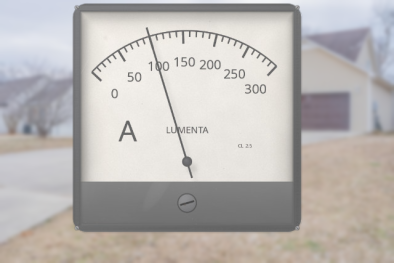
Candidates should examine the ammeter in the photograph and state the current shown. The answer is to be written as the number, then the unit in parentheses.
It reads 100 (A)
